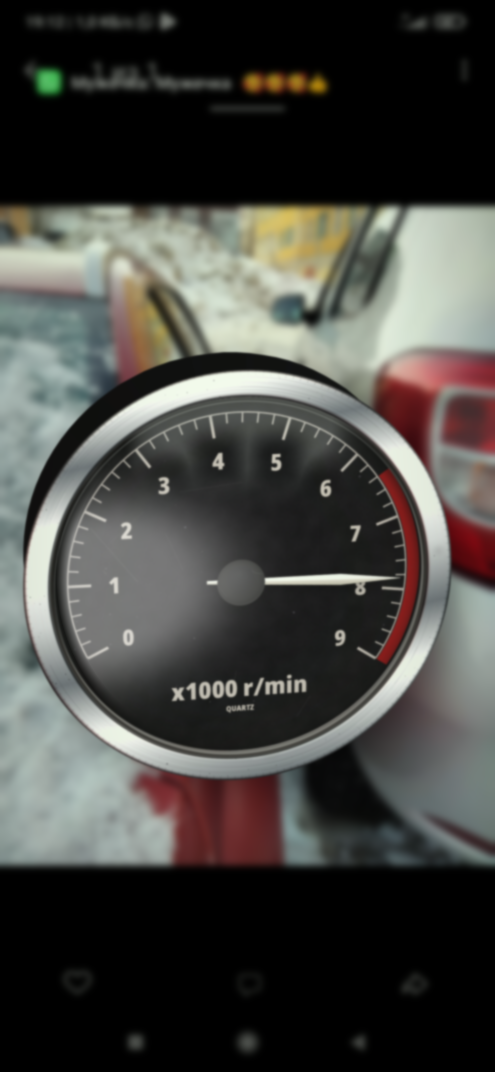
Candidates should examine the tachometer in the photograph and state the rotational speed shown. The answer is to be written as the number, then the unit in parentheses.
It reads 7800 (rpm)
